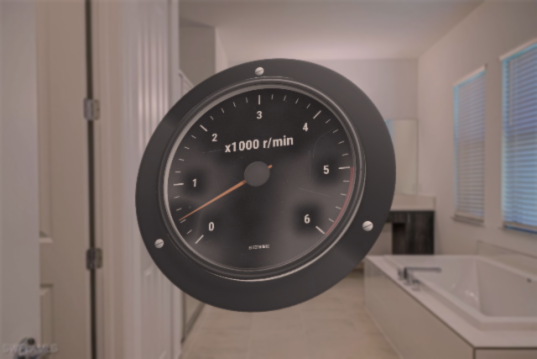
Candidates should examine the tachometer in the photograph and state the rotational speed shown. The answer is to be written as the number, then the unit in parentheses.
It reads 400 (rpm)
